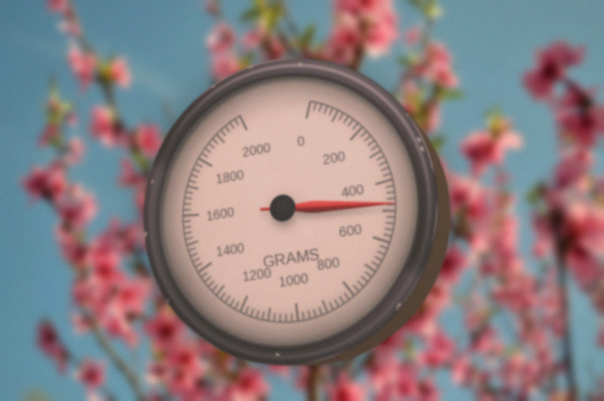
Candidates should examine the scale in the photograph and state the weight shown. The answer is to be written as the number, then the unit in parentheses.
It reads 480 (g)
